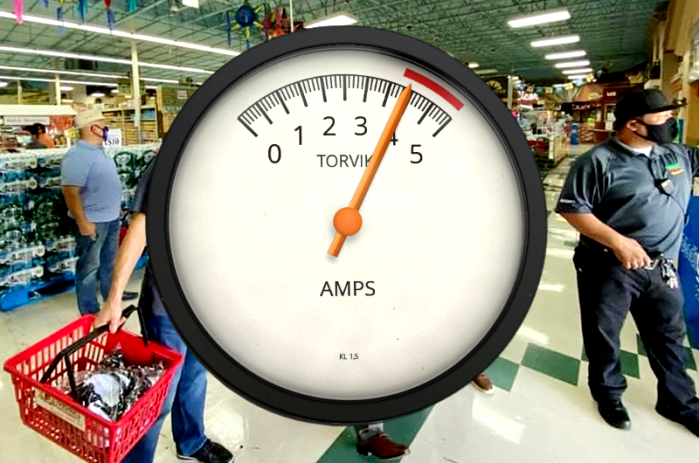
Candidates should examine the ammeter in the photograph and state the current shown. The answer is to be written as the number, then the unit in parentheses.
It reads 3.9 (A)
